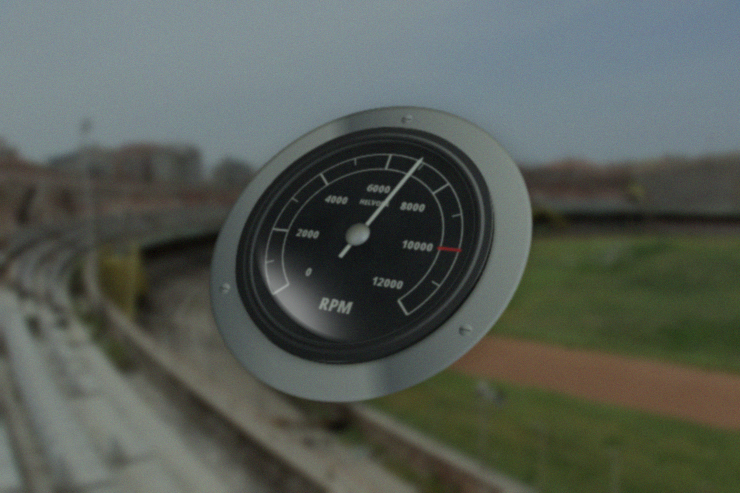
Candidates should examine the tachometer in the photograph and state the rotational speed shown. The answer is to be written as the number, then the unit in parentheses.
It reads 7000 (rpm)
